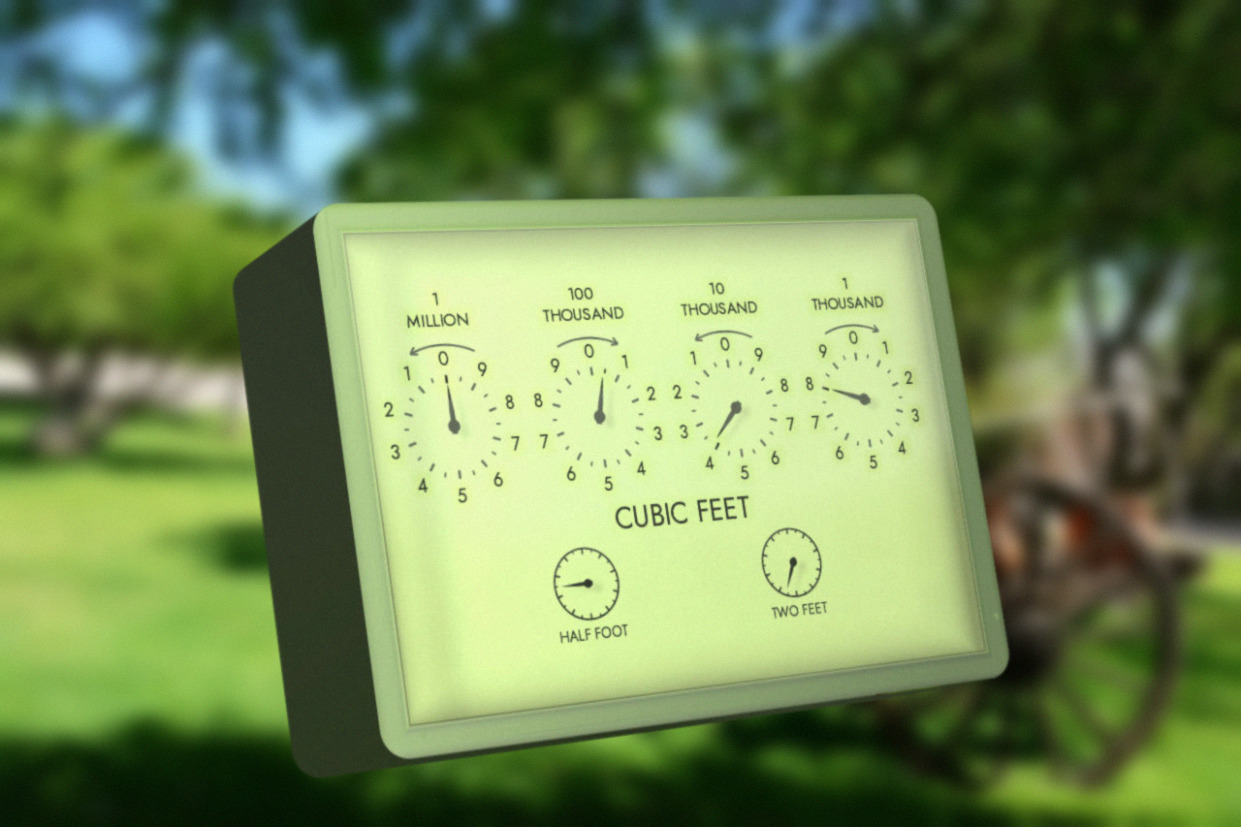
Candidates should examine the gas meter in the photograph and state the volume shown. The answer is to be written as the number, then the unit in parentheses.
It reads 3800 (ft³)
